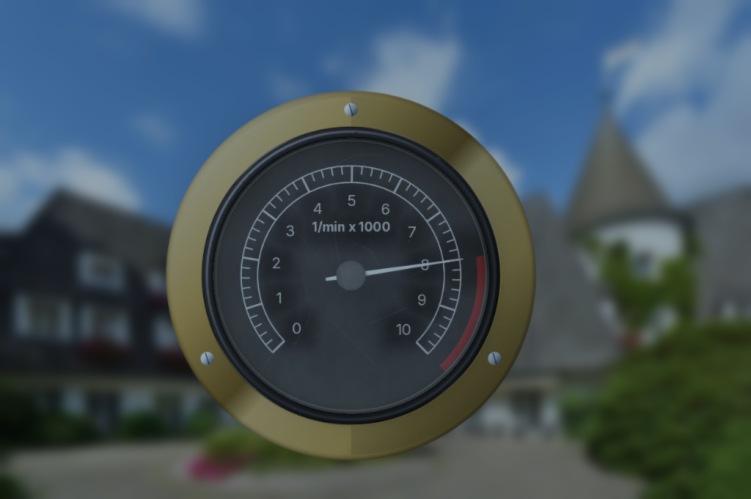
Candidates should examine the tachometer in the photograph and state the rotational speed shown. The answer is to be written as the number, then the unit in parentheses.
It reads 8000 (rpm)
